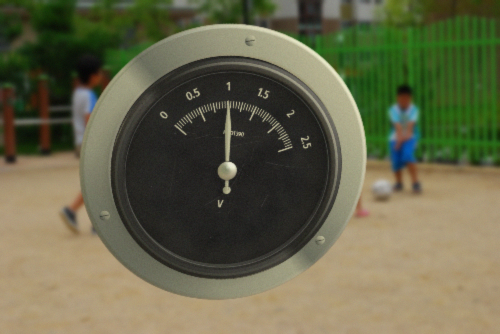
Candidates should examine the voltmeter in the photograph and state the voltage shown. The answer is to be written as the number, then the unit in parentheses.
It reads 1 (V)
